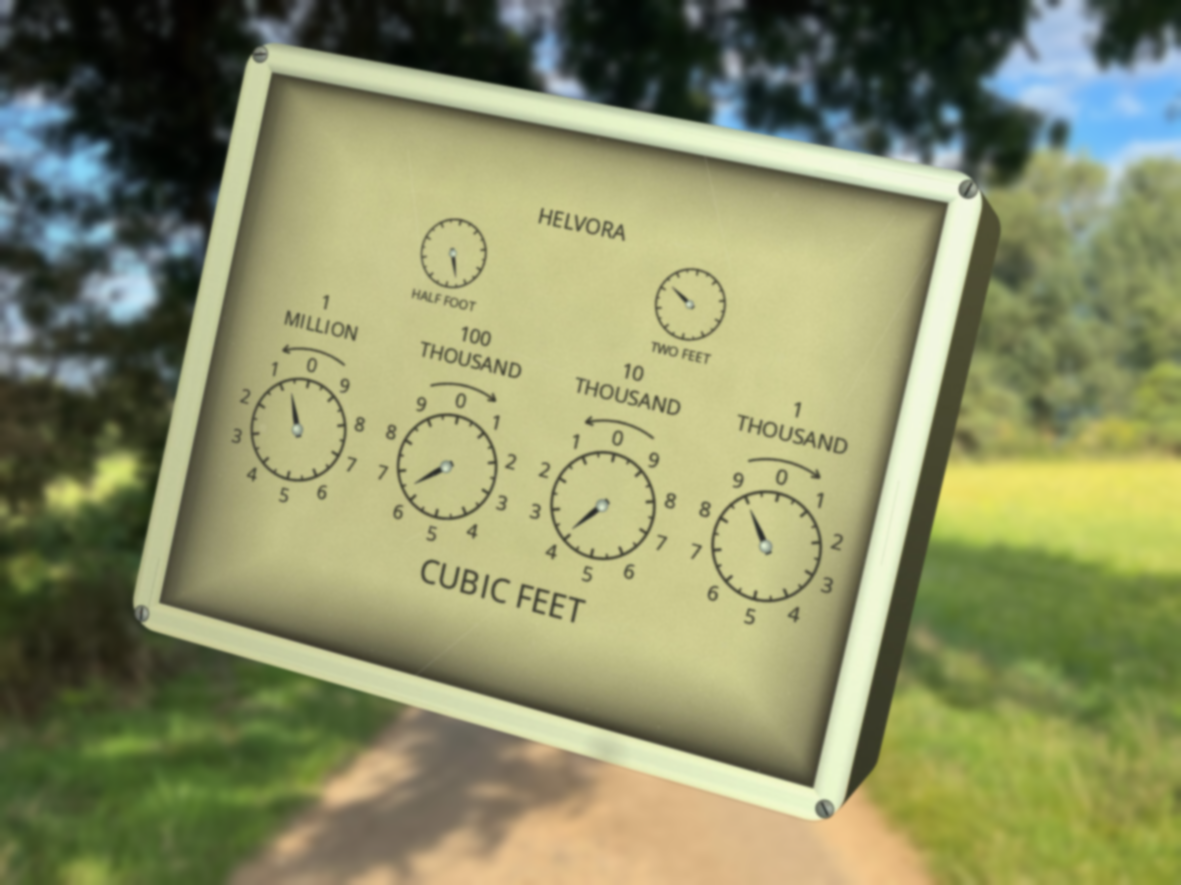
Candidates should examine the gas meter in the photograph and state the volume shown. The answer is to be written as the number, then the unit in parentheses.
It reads 63900 (ft³)
